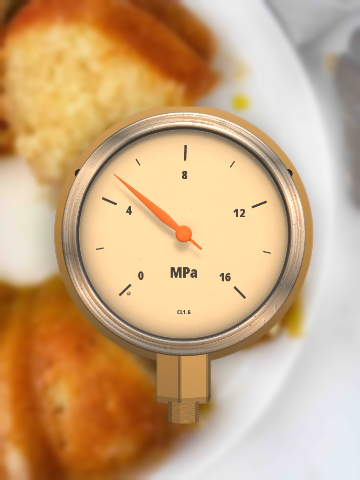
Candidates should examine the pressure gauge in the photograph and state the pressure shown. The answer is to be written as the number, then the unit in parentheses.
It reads 5 (MPa)
